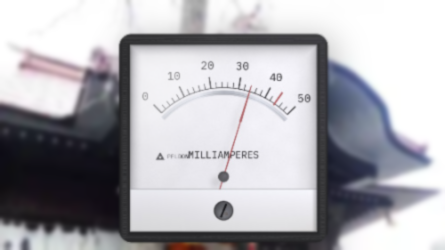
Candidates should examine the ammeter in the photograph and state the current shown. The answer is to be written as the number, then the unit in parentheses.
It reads 34 (mA)
